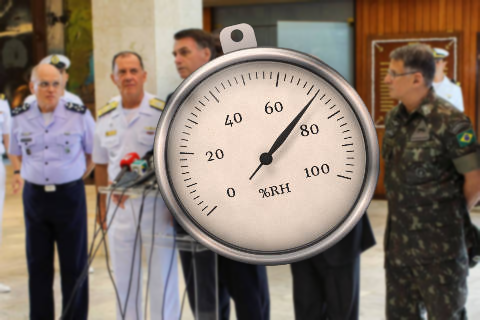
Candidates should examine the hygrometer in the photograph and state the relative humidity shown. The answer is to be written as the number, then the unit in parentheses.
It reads 72 (%)
